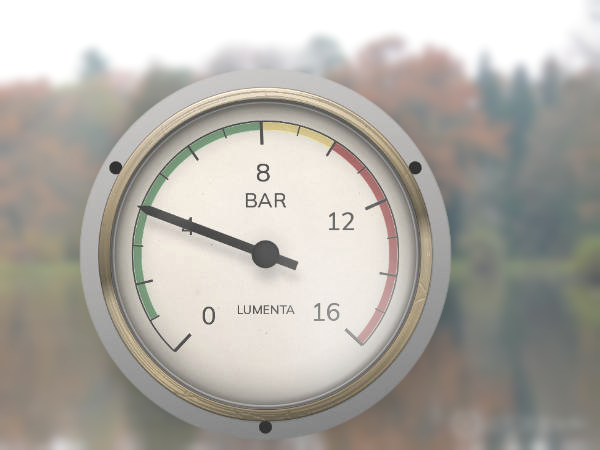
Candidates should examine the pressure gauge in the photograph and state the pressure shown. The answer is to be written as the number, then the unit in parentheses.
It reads 4 (bar)
